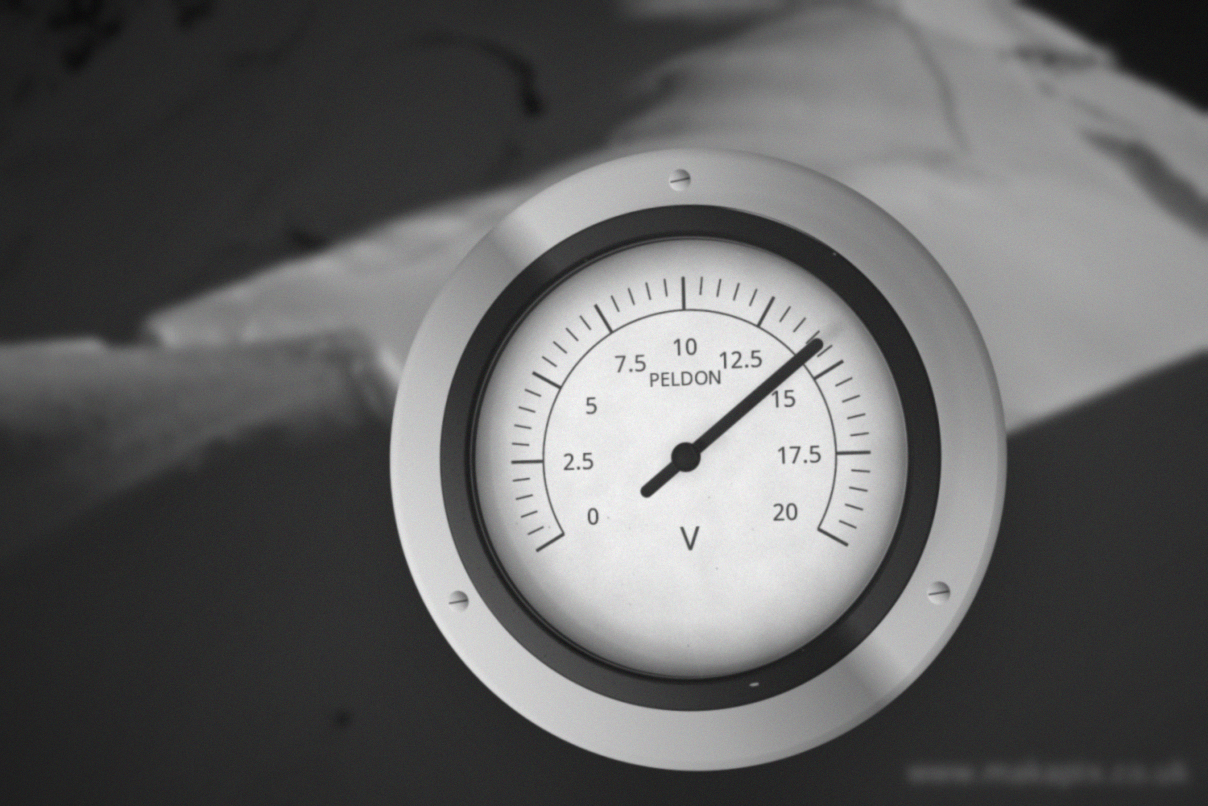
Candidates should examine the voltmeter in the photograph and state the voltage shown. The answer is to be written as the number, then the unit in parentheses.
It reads 14.25 (V)
